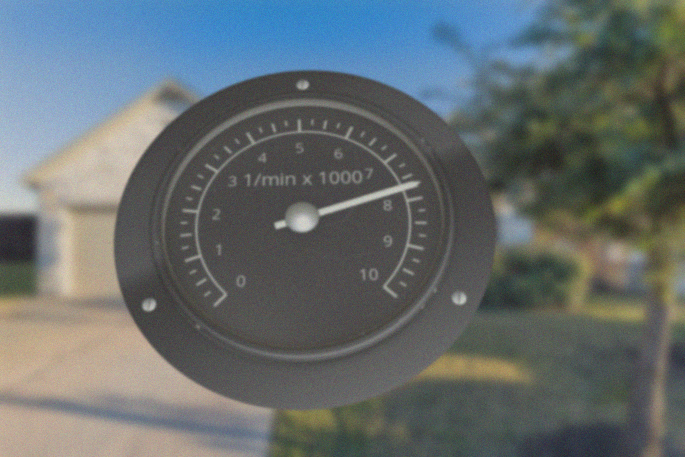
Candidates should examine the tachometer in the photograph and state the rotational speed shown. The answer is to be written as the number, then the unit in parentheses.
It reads 7750 (rpm)
